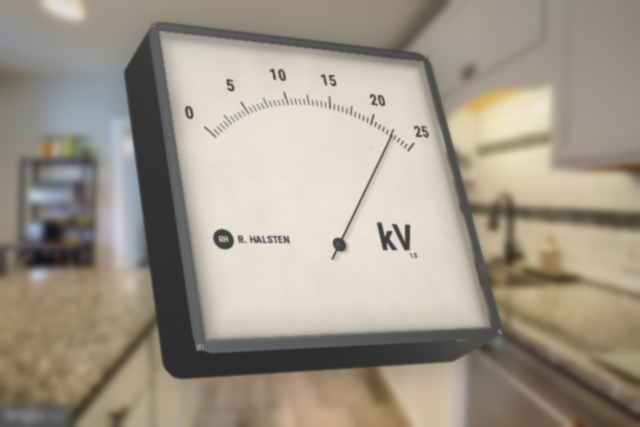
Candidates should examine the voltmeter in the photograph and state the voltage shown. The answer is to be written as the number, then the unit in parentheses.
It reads 22.5 (kV)
